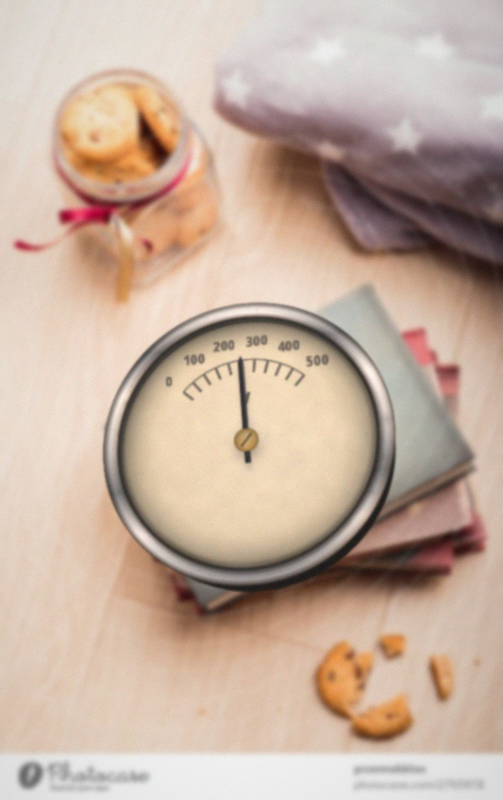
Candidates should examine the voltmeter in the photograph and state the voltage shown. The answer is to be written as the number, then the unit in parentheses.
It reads 250 (V)
